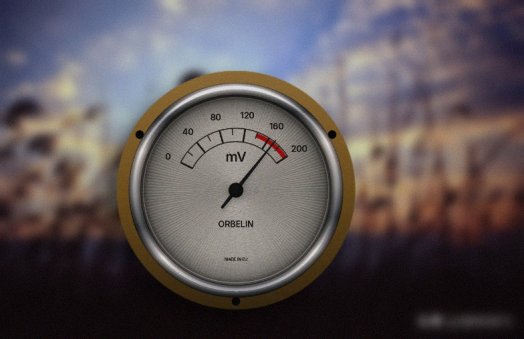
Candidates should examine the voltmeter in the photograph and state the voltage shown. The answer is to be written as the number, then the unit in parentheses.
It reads 170 (mV)
